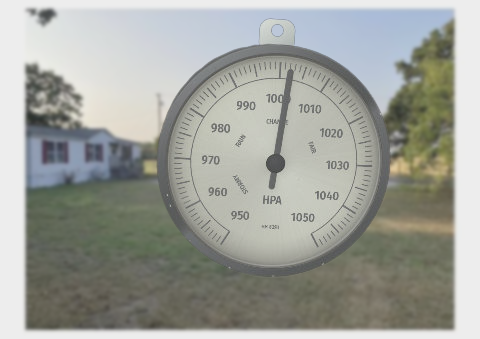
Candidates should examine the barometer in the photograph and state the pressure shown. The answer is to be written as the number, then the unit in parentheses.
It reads 1002 (hPa)
